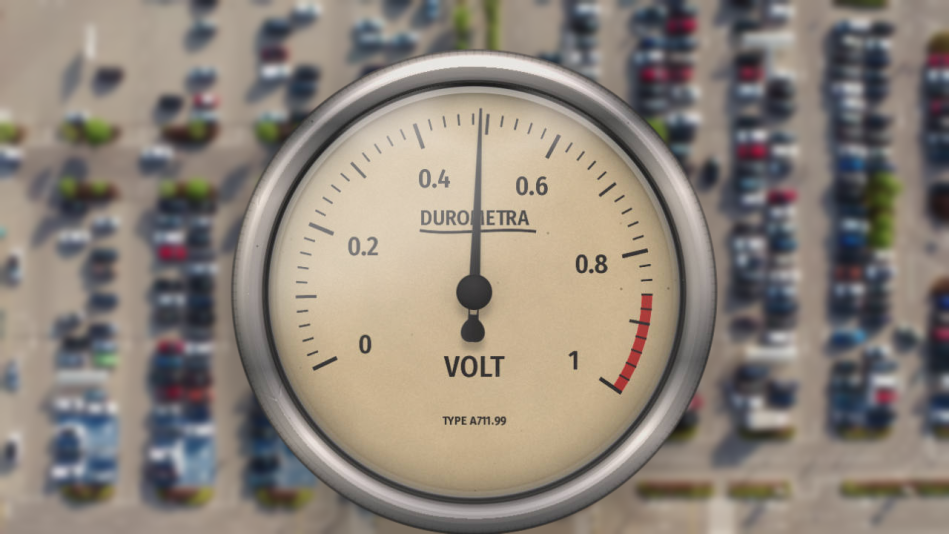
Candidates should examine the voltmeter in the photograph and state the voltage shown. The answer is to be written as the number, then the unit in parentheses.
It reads 0.49 (V)
